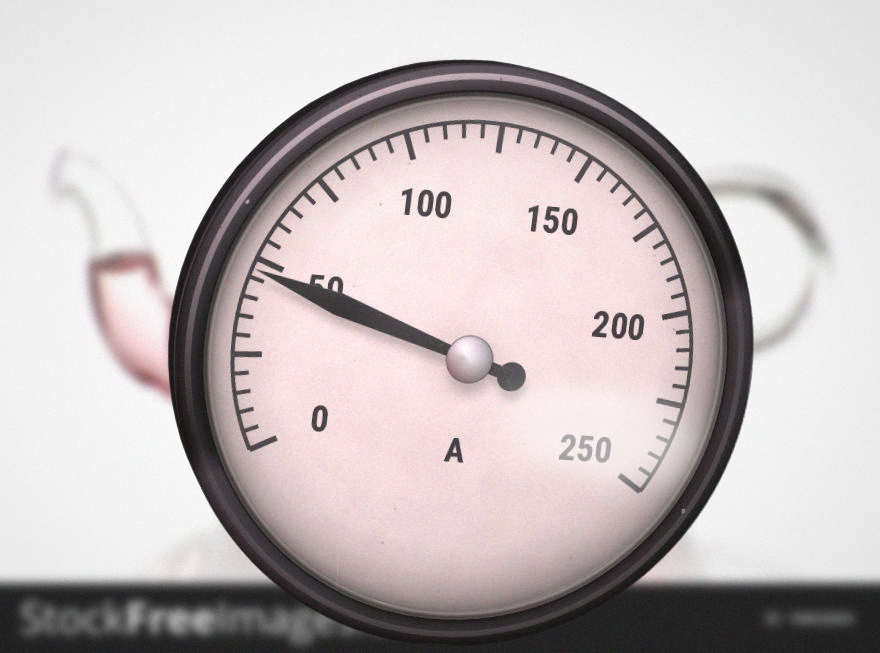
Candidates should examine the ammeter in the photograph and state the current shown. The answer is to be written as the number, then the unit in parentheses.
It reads 47.5 (A)
